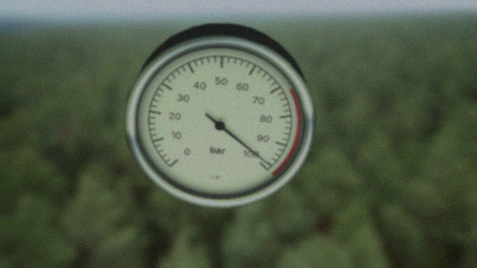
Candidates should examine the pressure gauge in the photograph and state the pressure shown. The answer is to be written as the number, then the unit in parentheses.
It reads 98 (bar)
